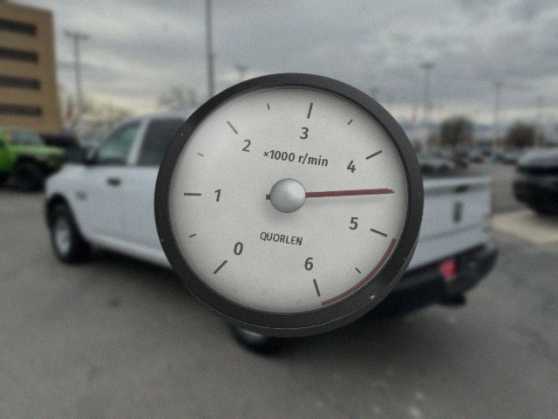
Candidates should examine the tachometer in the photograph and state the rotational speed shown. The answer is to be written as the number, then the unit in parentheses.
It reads 4500 (rpm)
